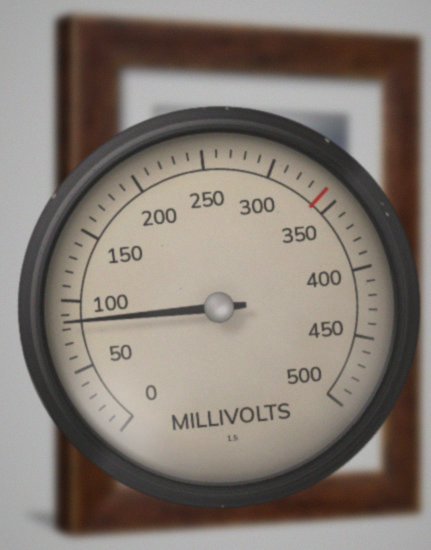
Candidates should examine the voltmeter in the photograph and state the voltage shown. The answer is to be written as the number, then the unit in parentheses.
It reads 85 (mV)
